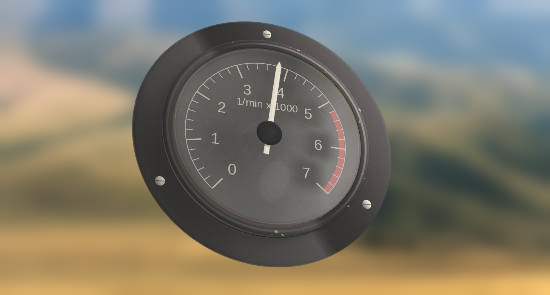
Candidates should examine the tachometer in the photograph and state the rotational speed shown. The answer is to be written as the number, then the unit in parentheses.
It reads 3800 (rpm)
